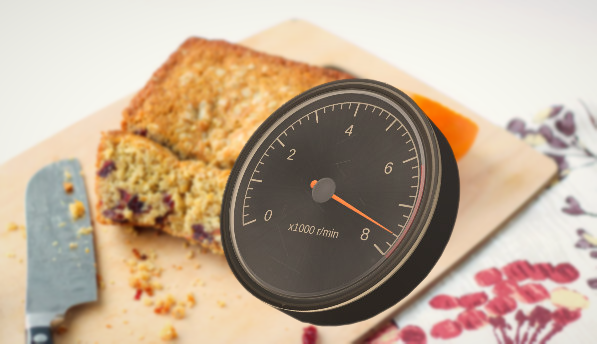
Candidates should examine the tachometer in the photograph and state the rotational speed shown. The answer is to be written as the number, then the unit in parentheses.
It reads 7600 (rpm)
